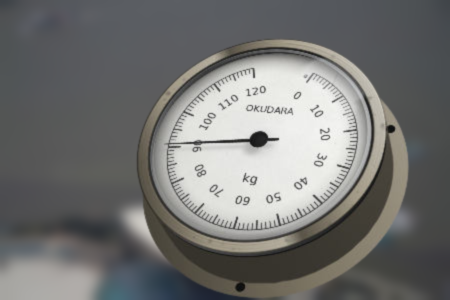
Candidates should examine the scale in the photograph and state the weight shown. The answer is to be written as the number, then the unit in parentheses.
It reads 90 (kg)
